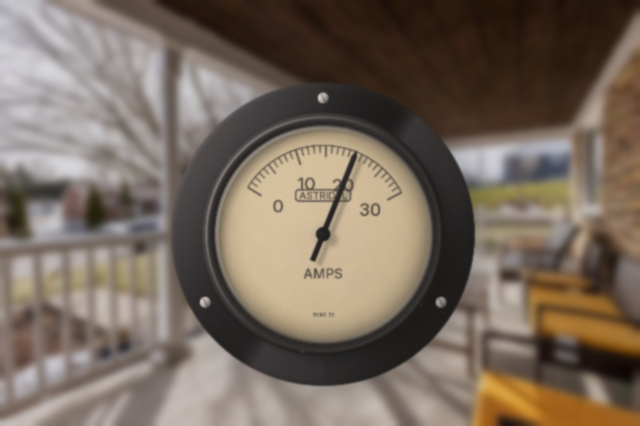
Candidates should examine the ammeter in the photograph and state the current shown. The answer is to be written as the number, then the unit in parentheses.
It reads 20 (A)
